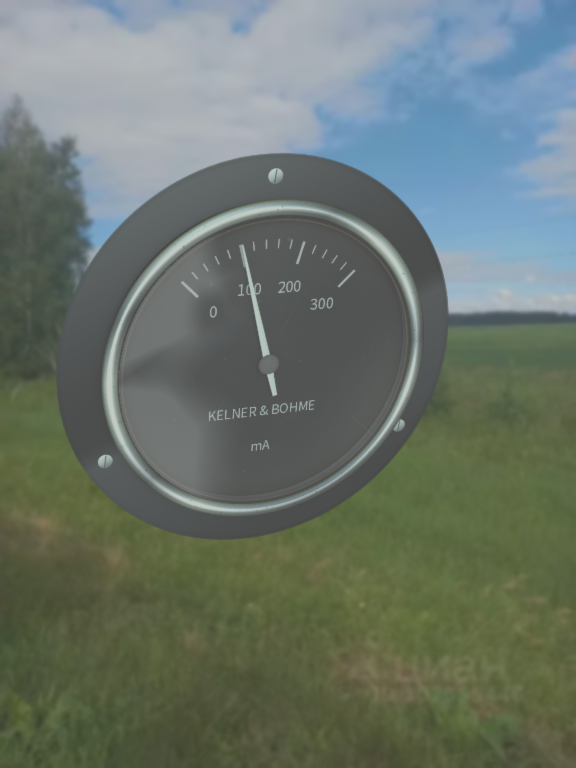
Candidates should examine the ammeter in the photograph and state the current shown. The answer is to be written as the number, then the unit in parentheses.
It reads 100 (mA)
